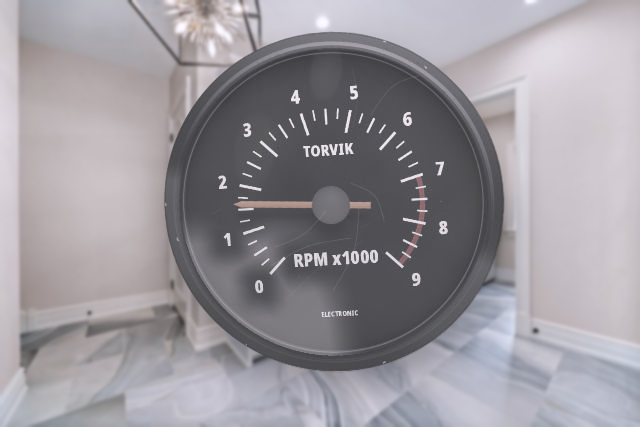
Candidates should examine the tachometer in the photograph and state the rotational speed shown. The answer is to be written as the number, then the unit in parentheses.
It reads 1625 (rpm)
